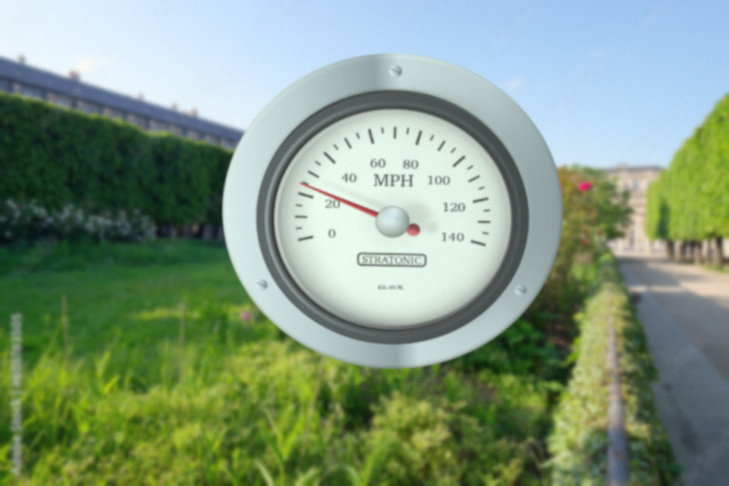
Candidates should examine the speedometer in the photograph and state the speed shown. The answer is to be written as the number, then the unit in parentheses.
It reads 25 (mph)
